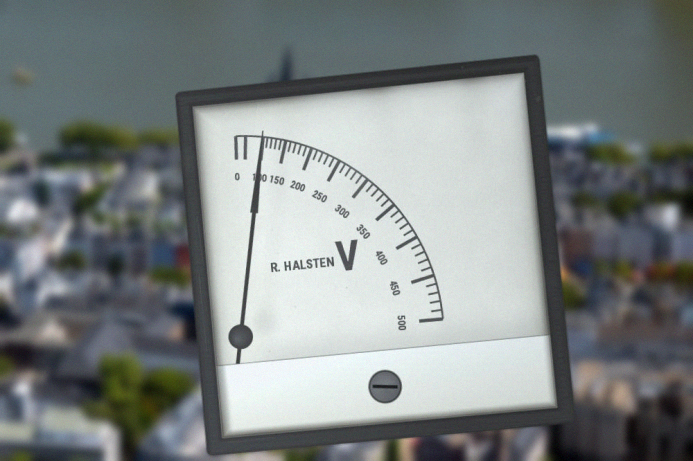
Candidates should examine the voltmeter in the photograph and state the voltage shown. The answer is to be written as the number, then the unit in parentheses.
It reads 100 (V)
